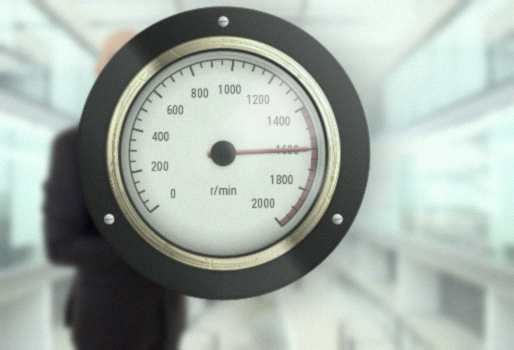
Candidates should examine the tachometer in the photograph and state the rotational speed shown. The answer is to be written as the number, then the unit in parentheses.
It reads 1600 (rpm)
